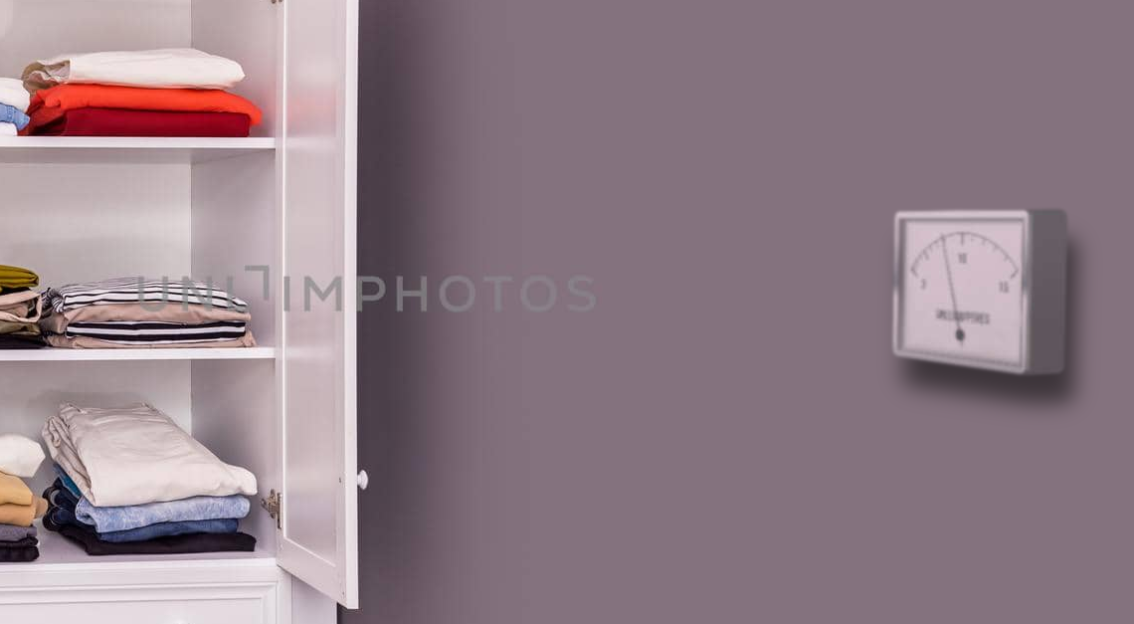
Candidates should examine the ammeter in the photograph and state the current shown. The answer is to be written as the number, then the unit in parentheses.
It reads 8 (mA)
